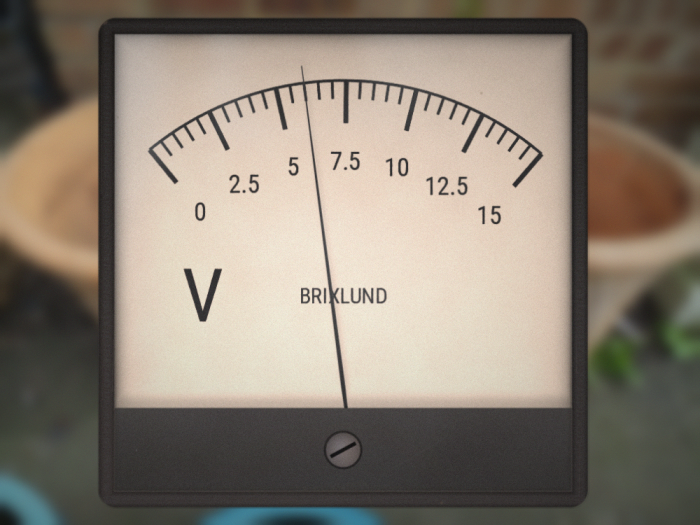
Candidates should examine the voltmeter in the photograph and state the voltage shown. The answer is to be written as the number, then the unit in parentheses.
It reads 6 (V)
